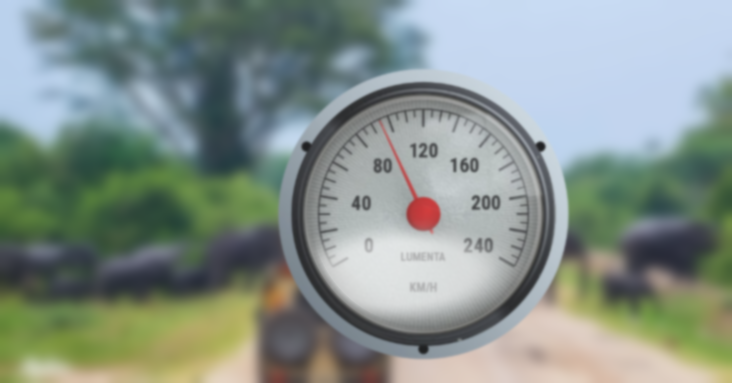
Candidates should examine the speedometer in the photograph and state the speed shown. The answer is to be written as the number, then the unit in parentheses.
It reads 95 (km/h)
